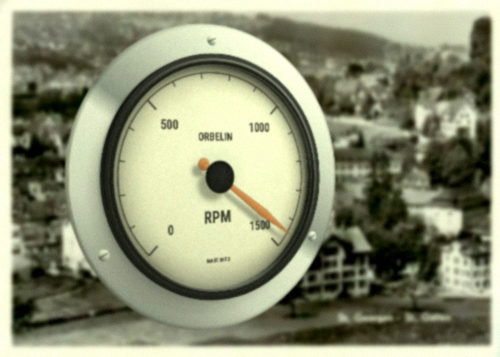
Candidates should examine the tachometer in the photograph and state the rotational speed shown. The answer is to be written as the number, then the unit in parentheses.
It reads 1450 (rpm)
